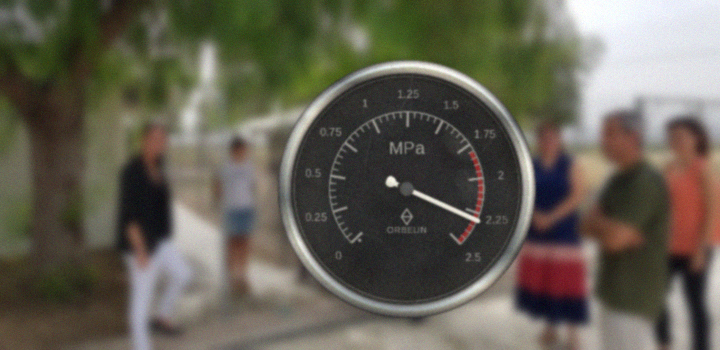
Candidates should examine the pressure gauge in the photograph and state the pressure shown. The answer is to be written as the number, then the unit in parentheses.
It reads 2.3 (MPa)
